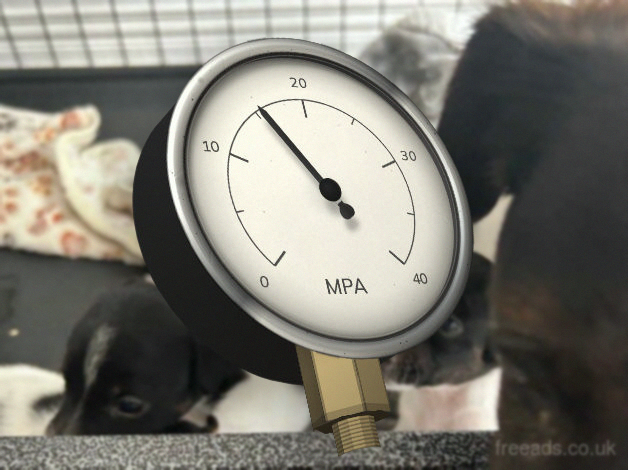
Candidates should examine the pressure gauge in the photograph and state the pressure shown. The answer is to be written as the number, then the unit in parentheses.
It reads 15 (MPa)
